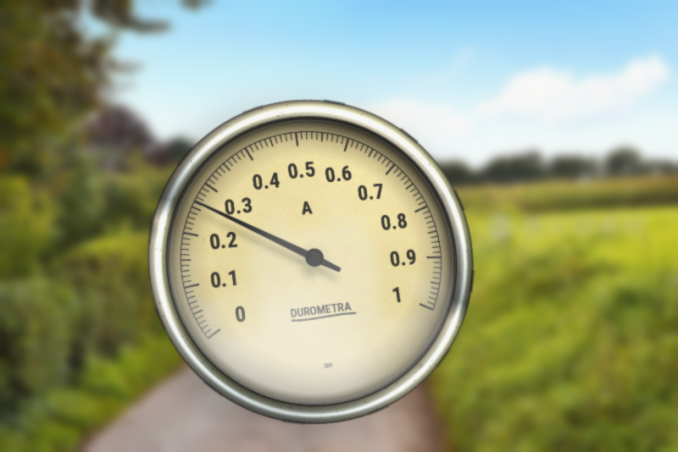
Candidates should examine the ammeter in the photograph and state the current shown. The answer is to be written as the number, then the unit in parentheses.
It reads 0.26 (A)
